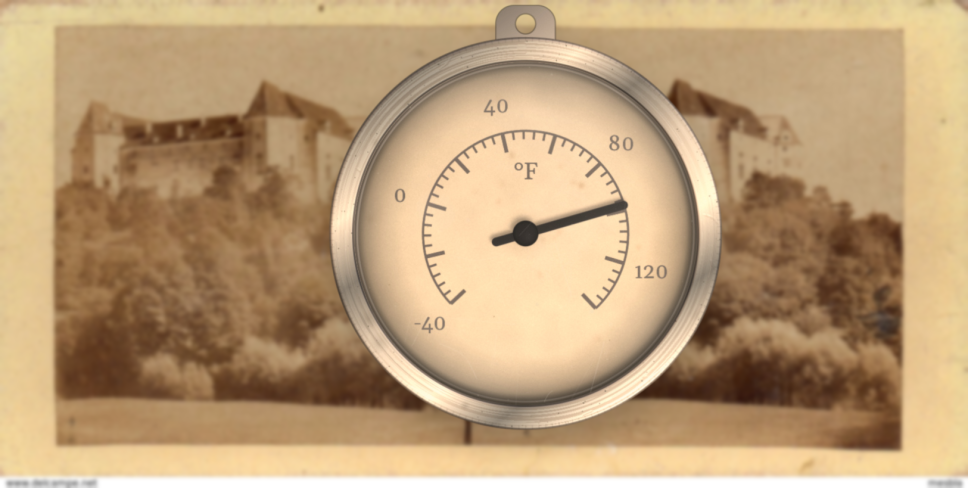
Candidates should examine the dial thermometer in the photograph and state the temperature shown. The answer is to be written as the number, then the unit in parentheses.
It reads 98 (°F)
